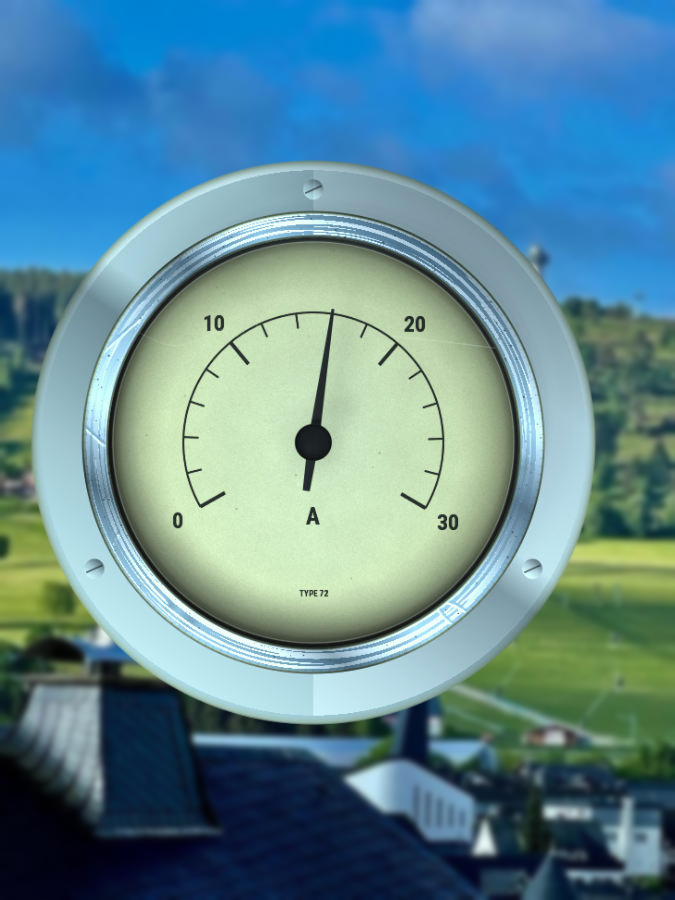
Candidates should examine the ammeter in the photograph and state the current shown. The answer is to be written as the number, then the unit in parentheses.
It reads 16 (A)
